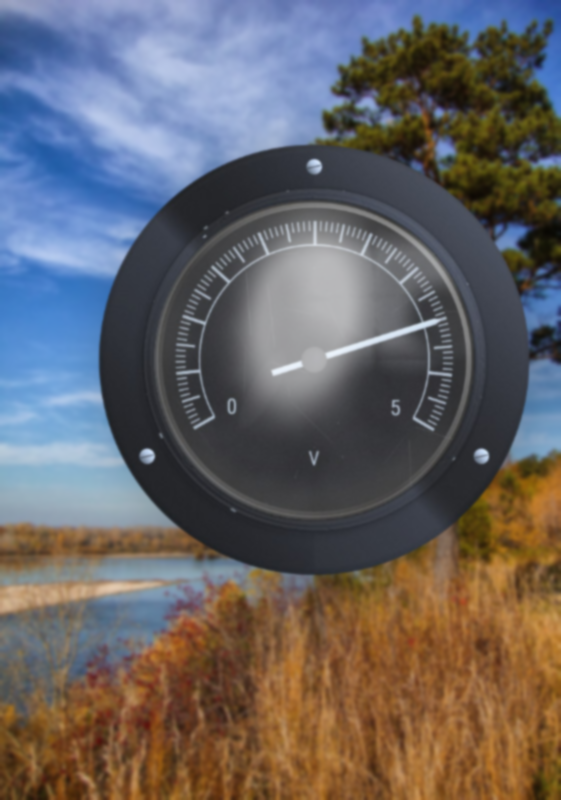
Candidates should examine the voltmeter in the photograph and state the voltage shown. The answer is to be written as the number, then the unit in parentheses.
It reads 4 (V)
